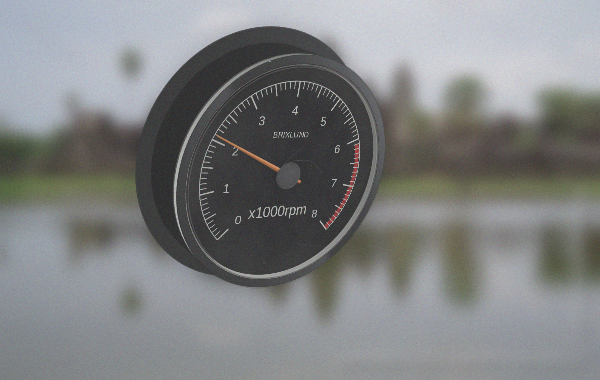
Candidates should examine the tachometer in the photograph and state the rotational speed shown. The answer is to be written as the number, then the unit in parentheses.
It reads 2100 (rpm)
